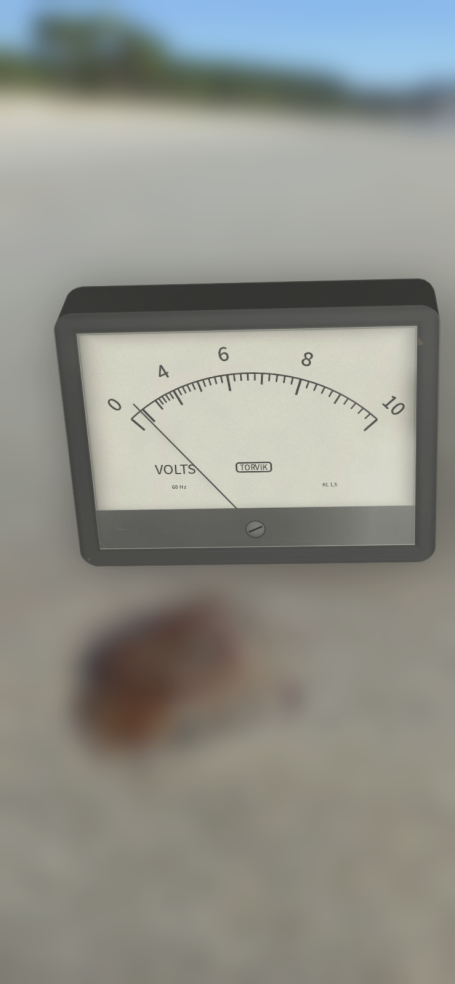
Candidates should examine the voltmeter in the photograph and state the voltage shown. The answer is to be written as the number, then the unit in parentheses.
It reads 2 (V)
